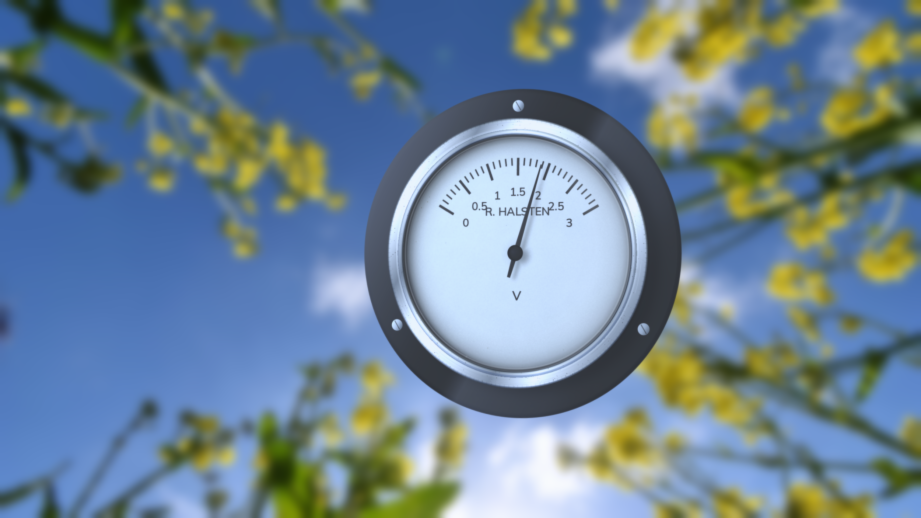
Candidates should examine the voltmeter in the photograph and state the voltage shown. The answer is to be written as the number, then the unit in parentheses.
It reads 1.9 (V)
